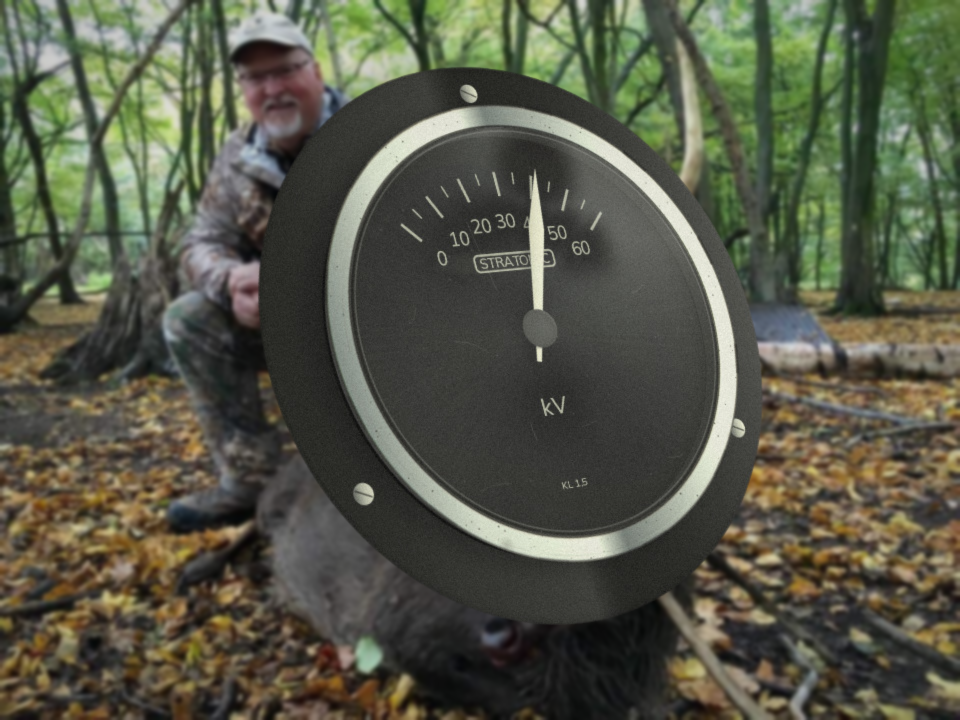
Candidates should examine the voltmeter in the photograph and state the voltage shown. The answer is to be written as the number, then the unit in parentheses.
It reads 40 (kV)
